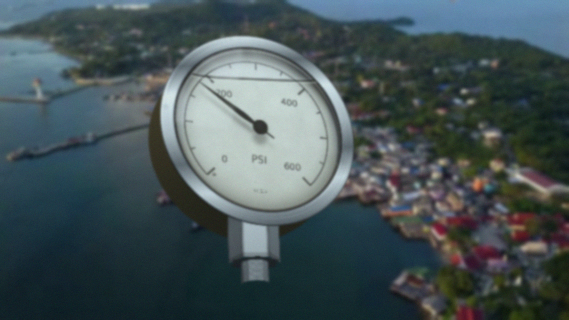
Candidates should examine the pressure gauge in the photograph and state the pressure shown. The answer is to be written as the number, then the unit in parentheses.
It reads 175 (psi)
